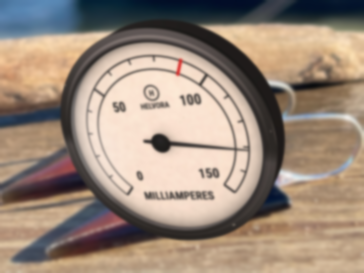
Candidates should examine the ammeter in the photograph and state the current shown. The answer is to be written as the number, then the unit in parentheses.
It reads 130 (mA)
